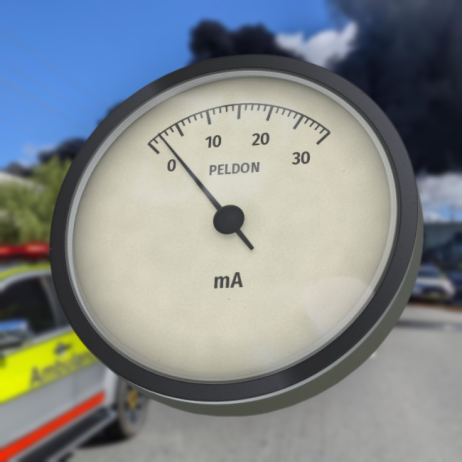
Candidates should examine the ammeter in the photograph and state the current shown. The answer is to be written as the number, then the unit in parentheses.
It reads 2 (mA)
